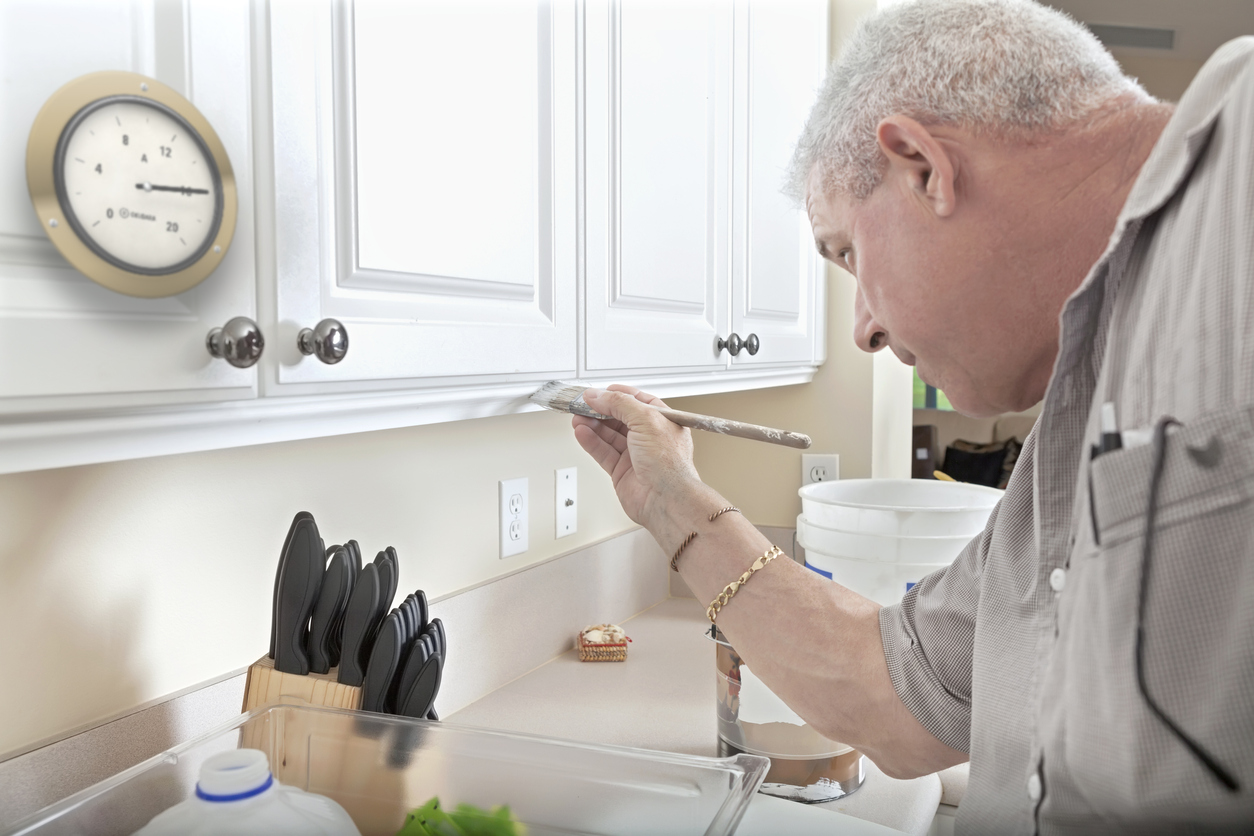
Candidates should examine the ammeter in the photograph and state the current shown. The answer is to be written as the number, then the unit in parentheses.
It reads 16 (A)
